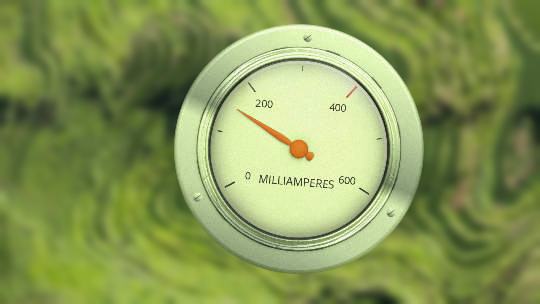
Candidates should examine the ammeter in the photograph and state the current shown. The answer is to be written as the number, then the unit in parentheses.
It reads 150 (mA)
